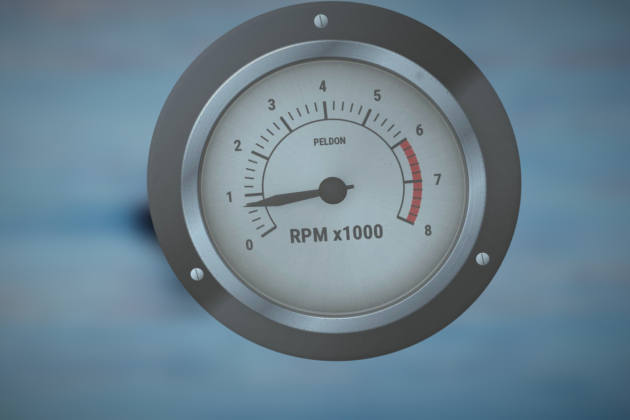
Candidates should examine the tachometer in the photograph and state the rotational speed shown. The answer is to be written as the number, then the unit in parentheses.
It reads 800 (rpm)
